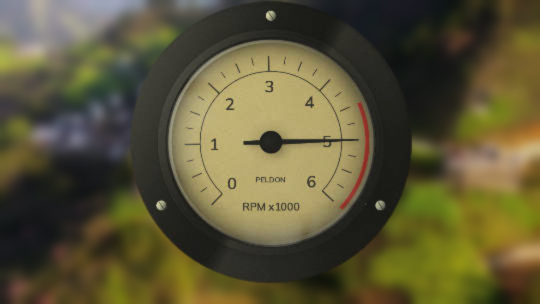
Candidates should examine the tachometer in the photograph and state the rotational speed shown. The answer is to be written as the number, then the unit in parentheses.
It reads 5000 (rpm)
